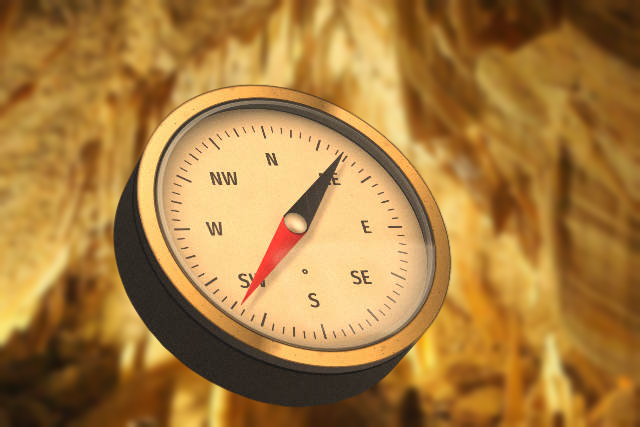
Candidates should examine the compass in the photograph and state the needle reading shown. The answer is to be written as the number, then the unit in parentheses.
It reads 222.5 (°)
